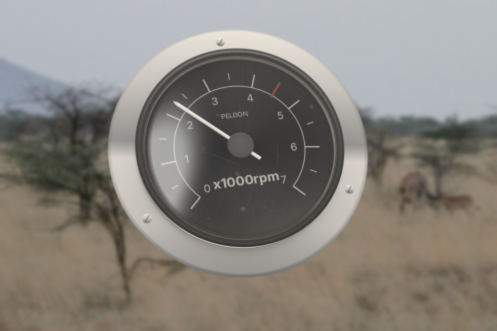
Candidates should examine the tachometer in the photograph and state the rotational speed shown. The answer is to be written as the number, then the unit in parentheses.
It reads 2250 (rpm)
